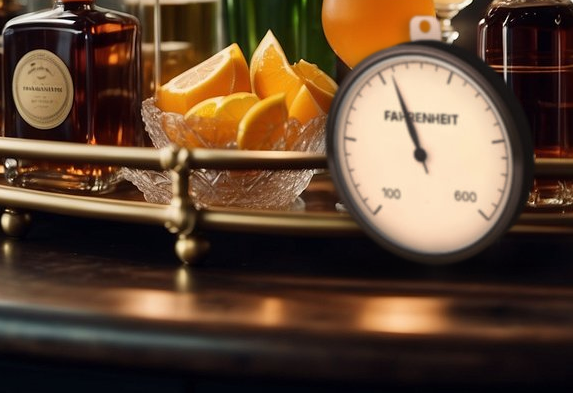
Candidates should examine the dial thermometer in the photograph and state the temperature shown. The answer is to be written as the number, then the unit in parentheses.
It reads 320 (°F)
